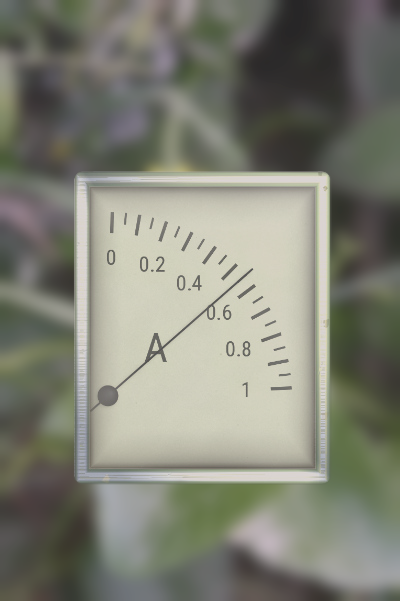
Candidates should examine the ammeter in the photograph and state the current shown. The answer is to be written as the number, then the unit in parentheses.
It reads 0.55 (A)
